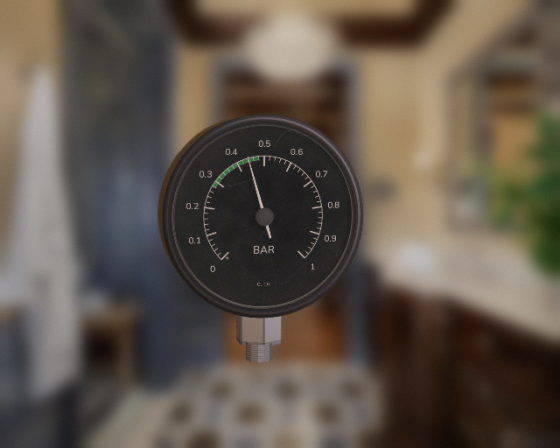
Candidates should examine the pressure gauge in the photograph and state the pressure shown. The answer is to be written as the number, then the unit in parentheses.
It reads 0.44 (bar)
